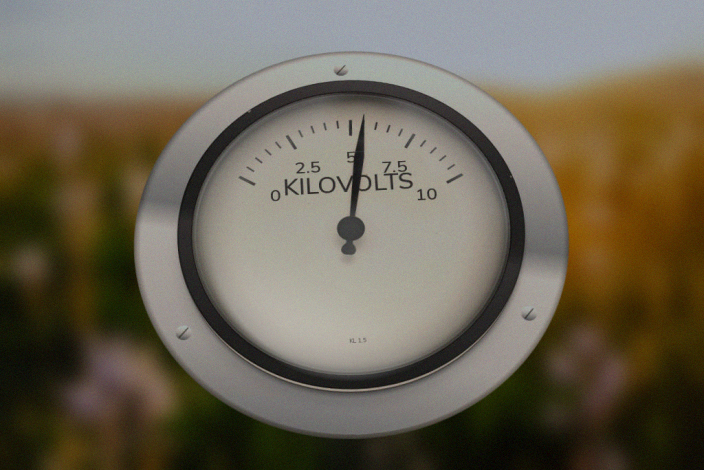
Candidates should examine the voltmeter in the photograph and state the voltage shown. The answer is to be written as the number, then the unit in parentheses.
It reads 5.5 (kV)
